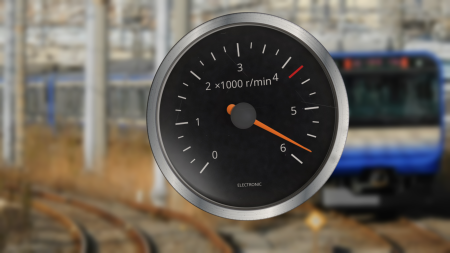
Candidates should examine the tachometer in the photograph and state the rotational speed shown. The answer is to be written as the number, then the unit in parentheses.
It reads 5750 (rpm)
